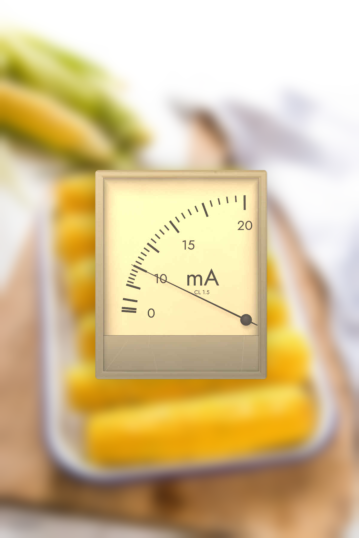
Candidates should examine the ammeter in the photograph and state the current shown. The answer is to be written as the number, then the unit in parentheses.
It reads 10 (mA)
